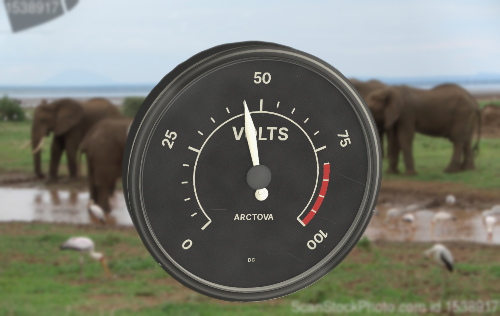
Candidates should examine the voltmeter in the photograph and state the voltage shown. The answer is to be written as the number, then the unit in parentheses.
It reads 45 (V)
